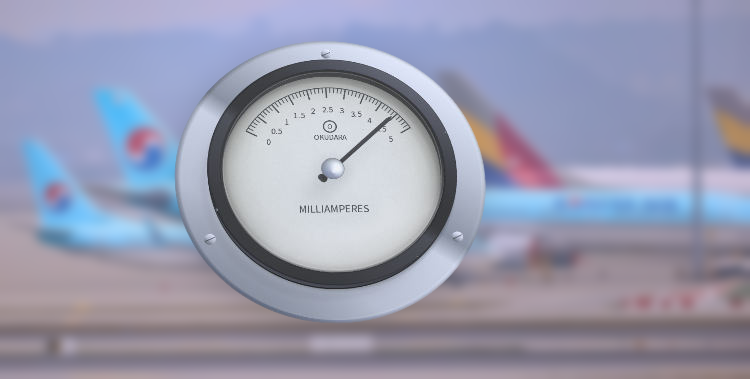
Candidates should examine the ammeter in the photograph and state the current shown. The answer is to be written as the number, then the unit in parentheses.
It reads 4.5 (mA)
